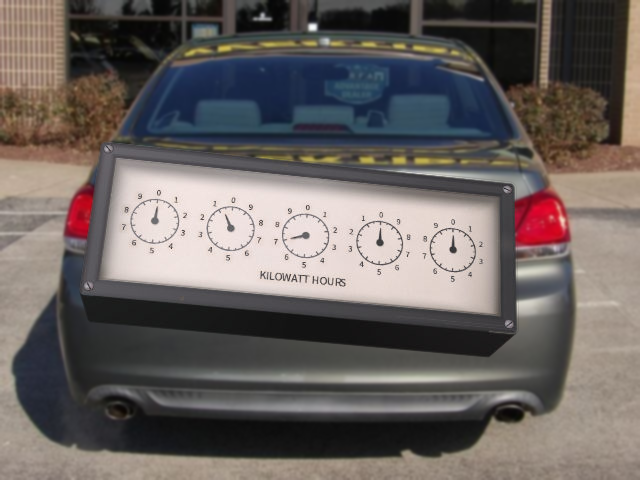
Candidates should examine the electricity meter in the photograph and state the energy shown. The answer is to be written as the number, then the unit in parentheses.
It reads 700 (kWh)
